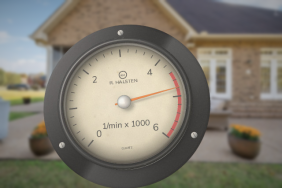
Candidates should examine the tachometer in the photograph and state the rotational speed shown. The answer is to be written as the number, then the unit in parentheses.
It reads 4800 (rpm)
